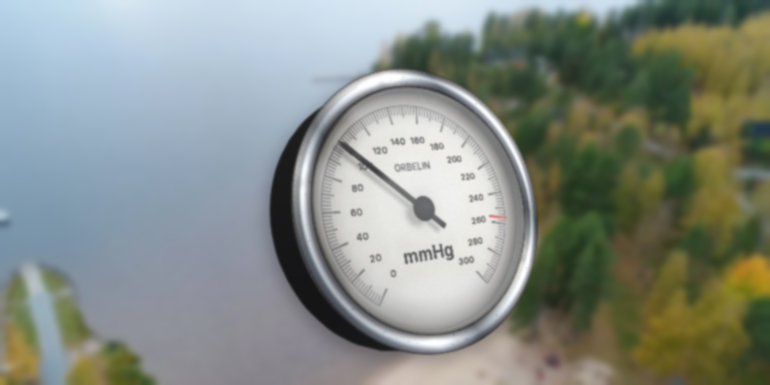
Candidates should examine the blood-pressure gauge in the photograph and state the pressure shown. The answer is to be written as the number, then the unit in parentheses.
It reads 100 (mmHg)
